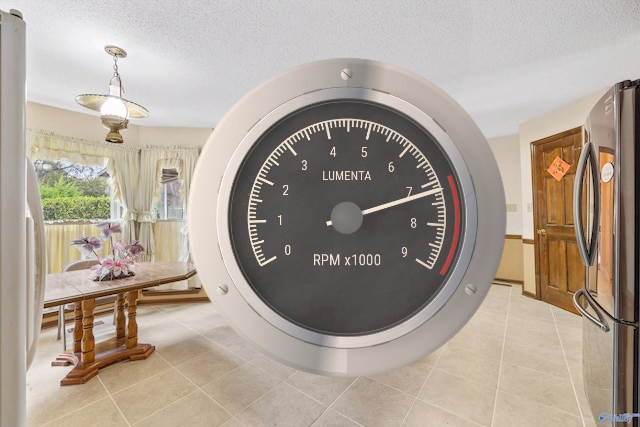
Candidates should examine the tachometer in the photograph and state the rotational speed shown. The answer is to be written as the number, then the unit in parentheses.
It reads 7200 (rpm)
